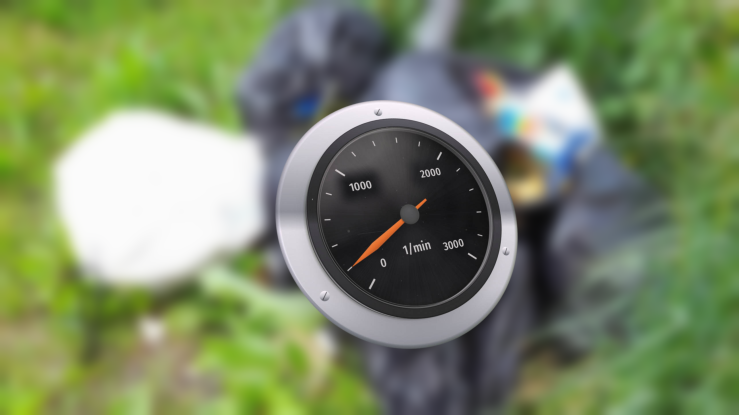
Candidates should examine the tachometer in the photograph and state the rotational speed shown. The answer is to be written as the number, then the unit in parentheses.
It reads 200 (rpm)
